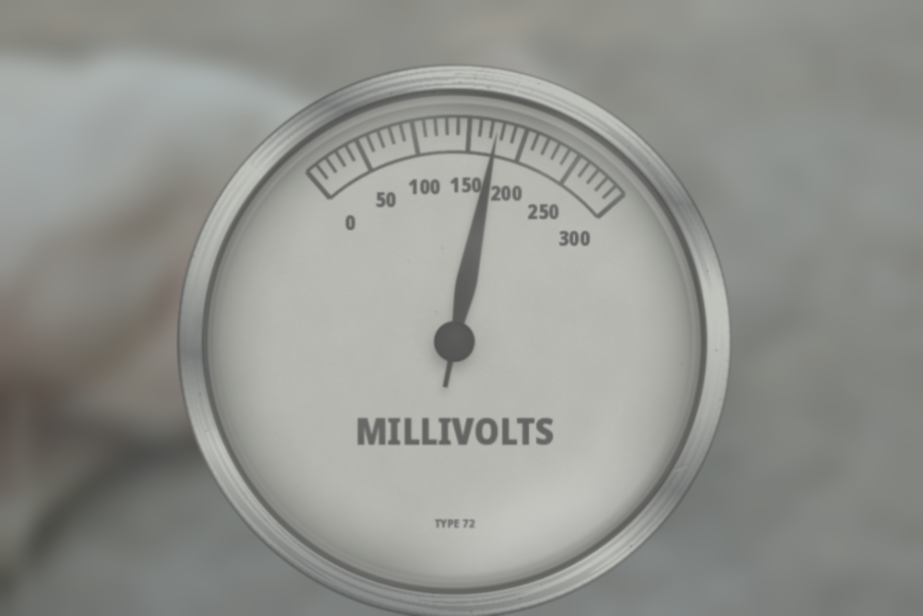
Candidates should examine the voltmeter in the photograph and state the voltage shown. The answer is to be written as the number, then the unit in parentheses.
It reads 175 (mV)
